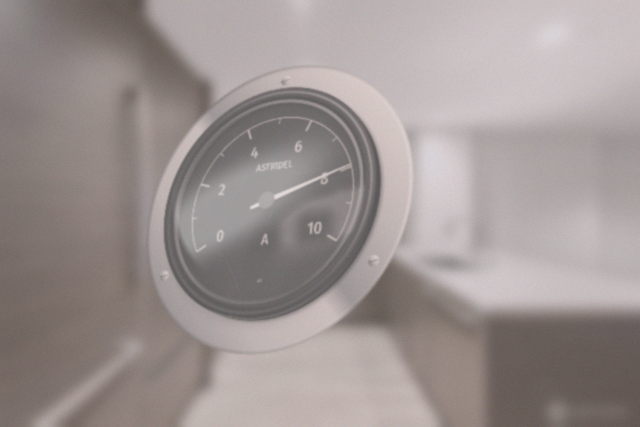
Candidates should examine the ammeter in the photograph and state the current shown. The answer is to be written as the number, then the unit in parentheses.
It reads 8 (A)
